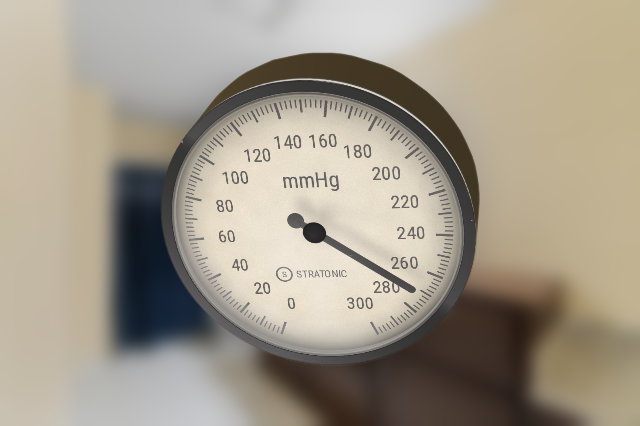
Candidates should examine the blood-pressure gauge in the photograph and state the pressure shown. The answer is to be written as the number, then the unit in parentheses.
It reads 270 (mmHg)
